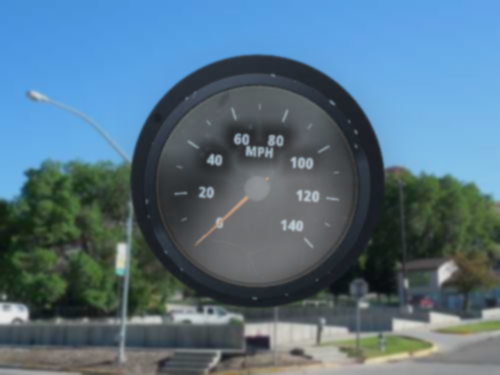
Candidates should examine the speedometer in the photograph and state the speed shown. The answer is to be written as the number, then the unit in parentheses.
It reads 0 (mph)
